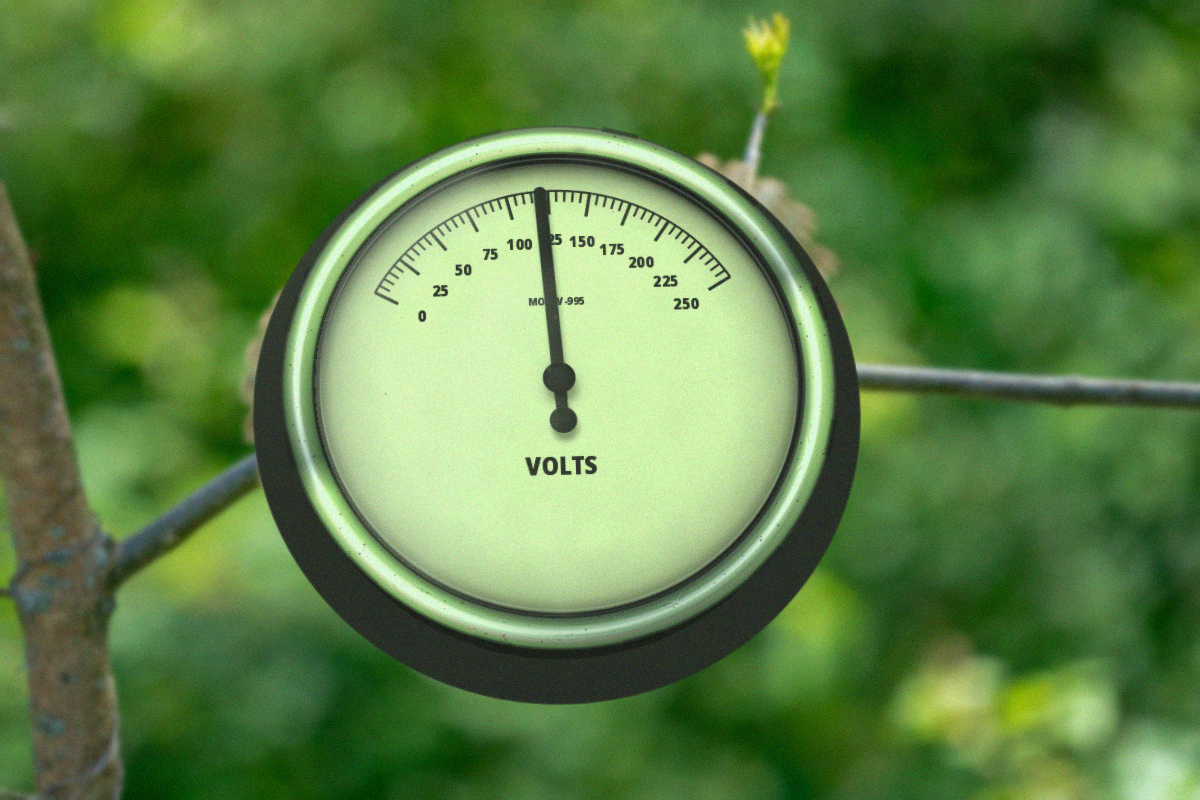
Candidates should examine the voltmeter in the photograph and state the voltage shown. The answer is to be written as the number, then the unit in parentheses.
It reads 120 (V)
